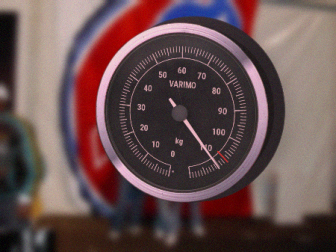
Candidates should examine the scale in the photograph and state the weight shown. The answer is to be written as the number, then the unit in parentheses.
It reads 110 (kg)
